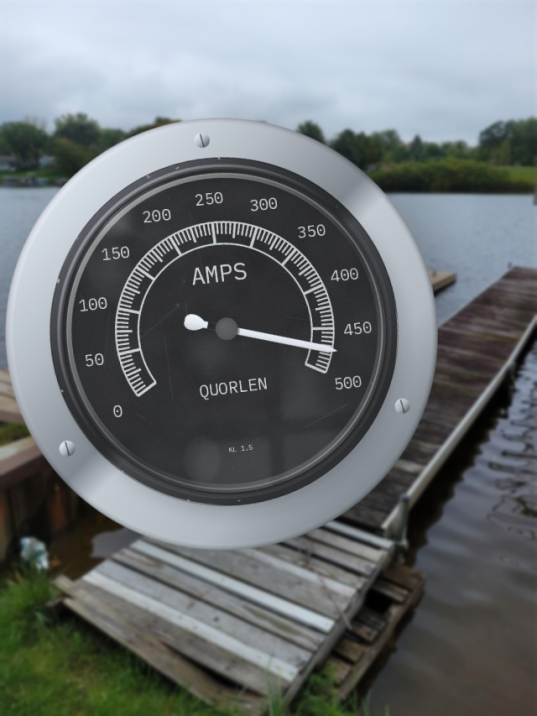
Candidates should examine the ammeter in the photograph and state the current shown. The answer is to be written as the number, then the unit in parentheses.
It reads 475 (A)
